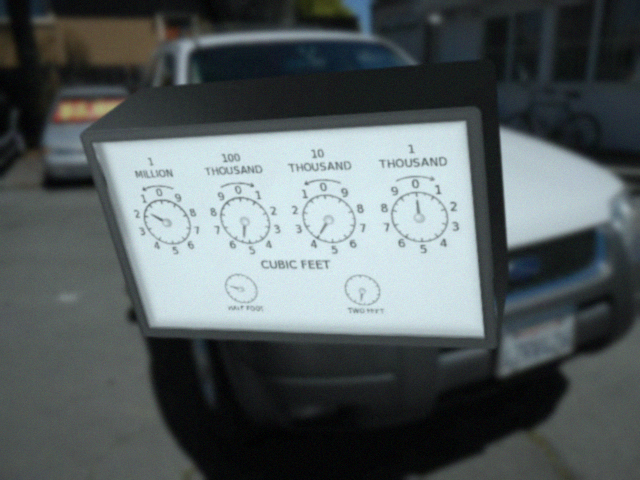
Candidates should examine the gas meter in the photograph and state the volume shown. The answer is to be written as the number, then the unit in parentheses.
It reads 154000 (ft³)
